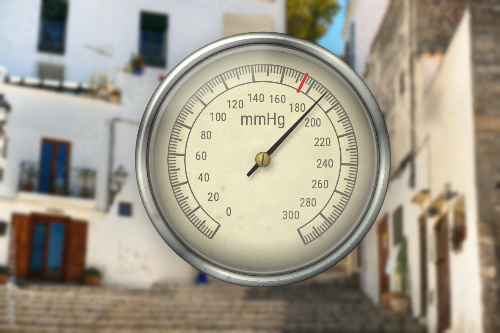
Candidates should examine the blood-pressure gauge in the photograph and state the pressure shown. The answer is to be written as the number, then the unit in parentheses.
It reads 190 (mmHg)
